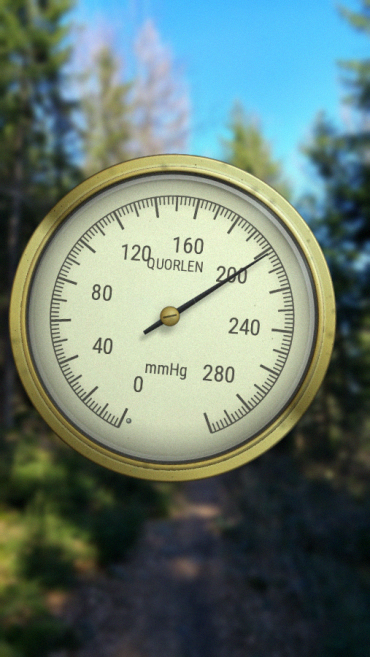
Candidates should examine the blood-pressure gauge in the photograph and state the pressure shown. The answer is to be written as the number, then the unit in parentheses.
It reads 202 (mmHg)
